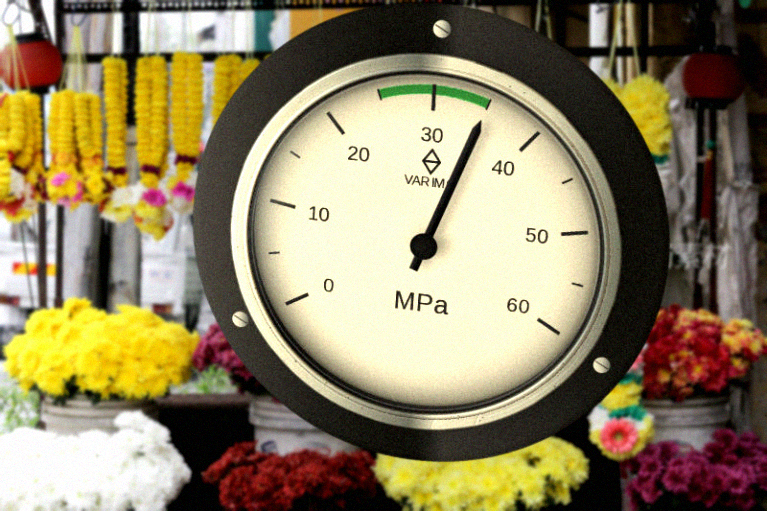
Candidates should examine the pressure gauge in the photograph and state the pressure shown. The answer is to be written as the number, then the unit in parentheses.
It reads 35 (MPa)
